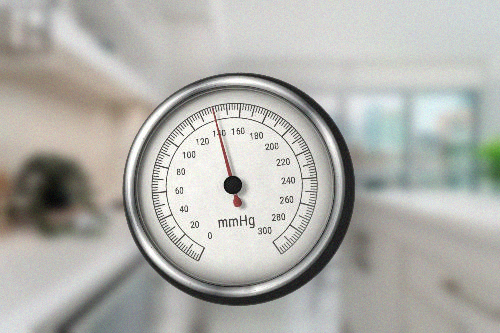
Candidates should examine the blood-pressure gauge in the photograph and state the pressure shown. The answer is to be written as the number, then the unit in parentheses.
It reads 140 (mmHg)
